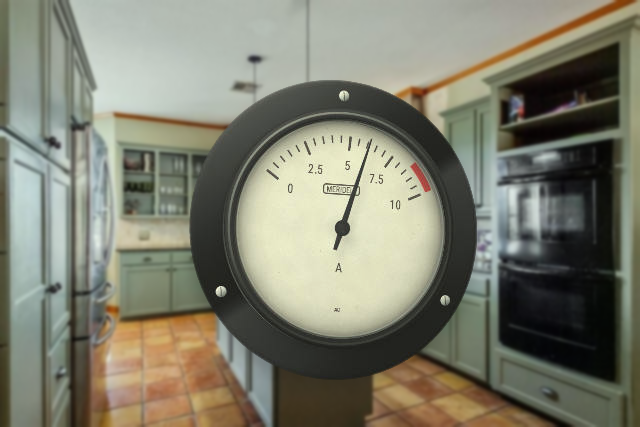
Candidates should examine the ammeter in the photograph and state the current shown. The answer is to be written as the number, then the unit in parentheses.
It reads 6 (A)
